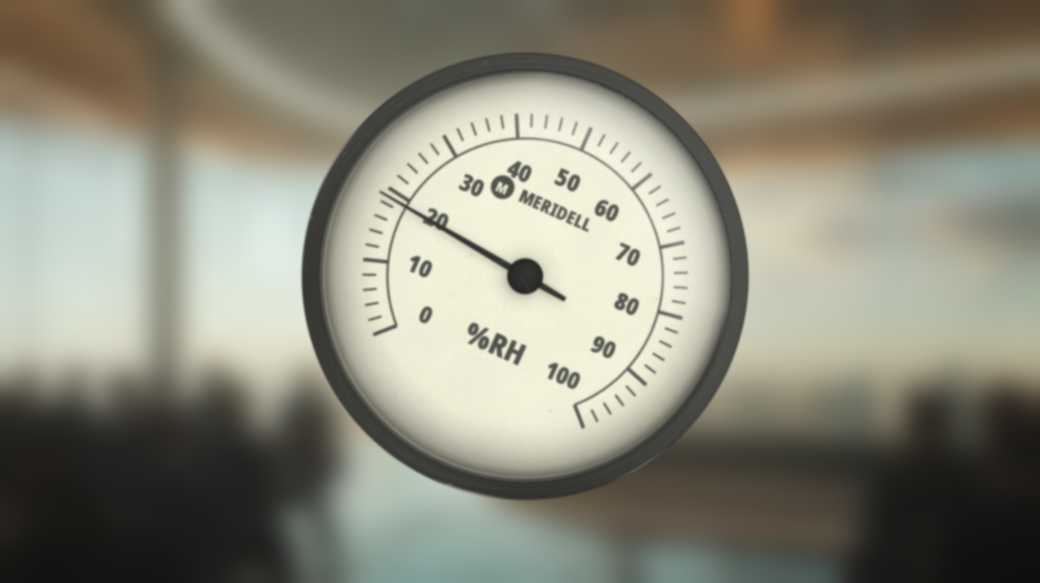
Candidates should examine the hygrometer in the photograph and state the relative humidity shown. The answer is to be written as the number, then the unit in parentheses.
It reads 19 (%)
